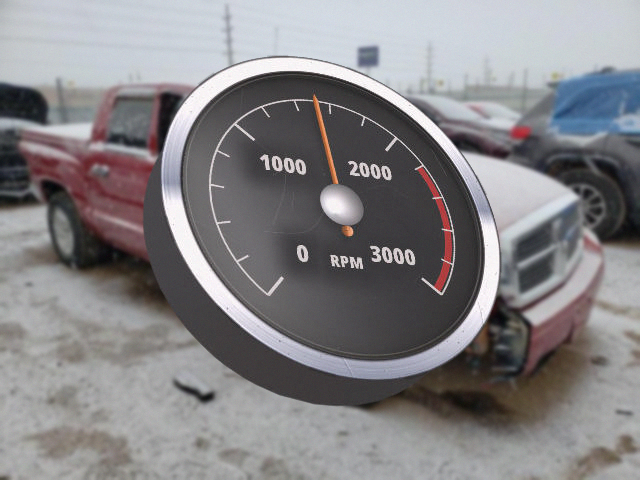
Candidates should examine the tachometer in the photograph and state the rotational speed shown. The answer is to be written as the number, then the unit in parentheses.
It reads 1500 (rpm)
